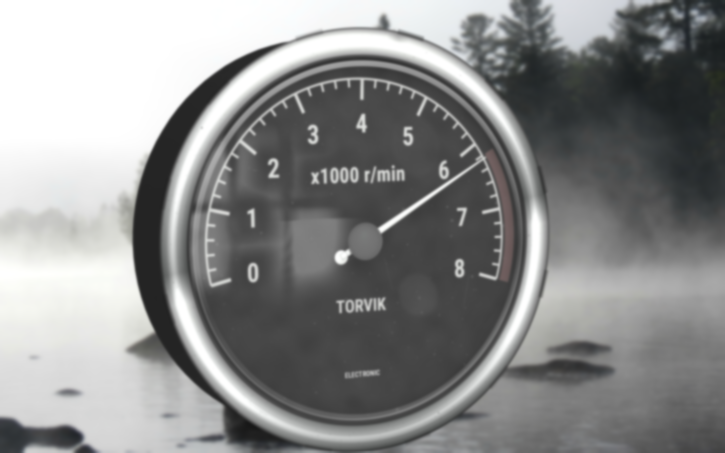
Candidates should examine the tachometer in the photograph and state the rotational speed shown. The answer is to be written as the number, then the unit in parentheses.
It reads 6200 (rpm)
